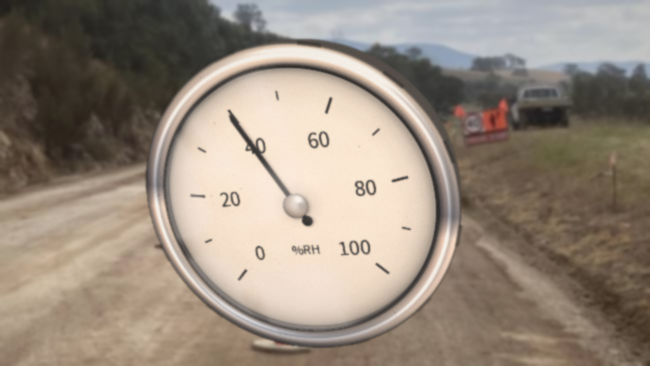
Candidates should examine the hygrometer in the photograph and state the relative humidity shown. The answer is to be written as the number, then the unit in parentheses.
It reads 40 (%)
